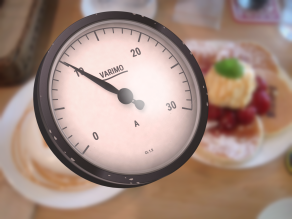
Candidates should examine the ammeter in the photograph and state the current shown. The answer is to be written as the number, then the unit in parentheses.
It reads 10 (A)
